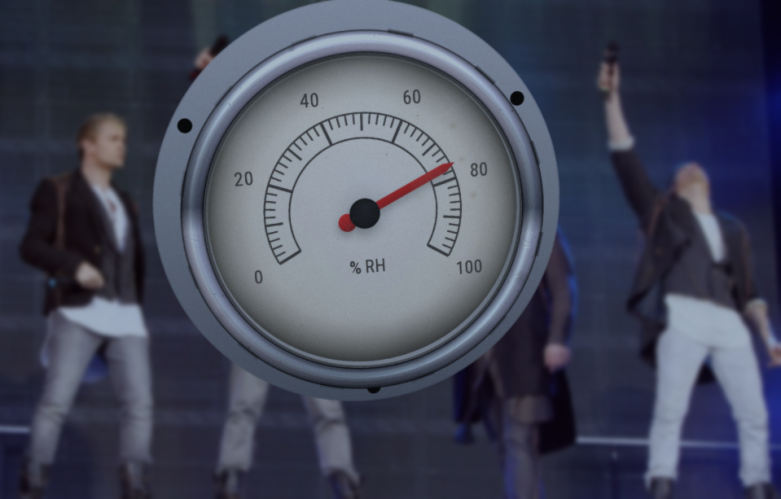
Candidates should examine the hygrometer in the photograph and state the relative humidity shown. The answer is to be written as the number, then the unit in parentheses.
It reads 76 (%)
